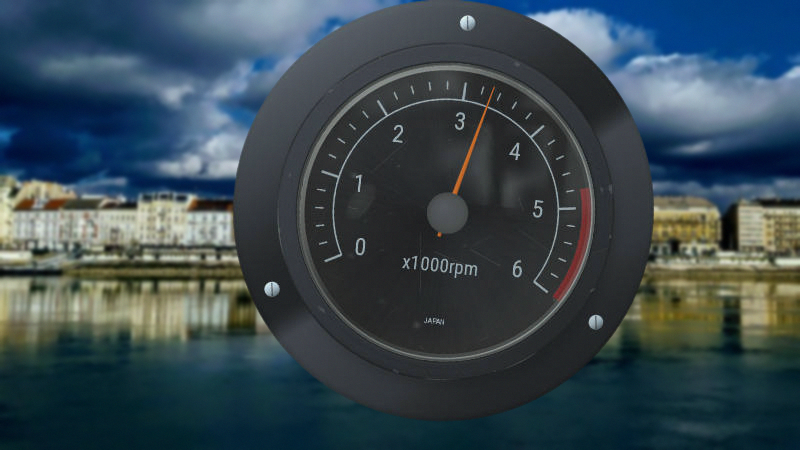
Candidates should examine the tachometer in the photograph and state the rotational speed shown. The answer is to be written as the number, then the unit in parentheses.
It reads 3300 (rpm)
